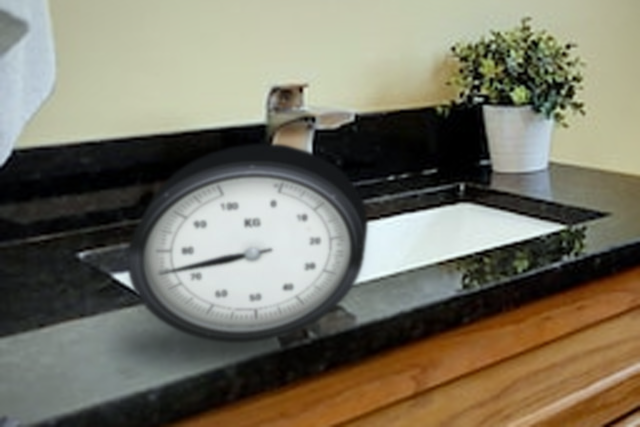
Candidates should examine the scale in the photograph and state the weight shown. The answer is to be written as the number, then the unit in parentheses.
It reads 75 (kg)
